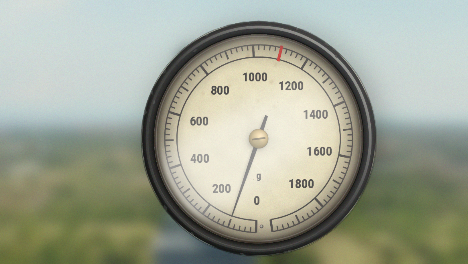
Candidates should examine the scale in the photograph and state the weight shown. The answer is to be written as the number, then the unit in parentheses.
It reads 100 (g)
